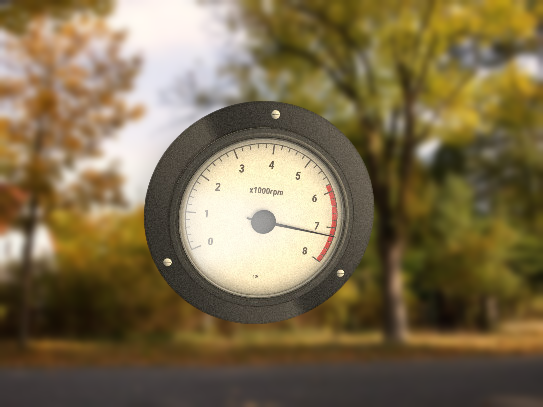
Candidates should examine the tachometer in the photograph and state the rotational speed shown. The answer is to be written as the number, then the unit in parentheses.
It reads 7200 (rpm)
